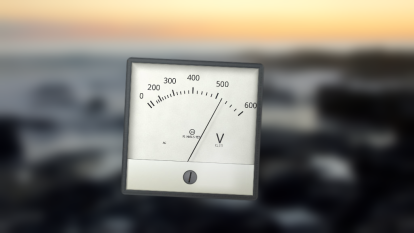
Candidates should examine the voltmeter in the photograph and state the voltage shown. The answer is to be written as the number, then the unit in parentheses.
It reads 520 (V)
